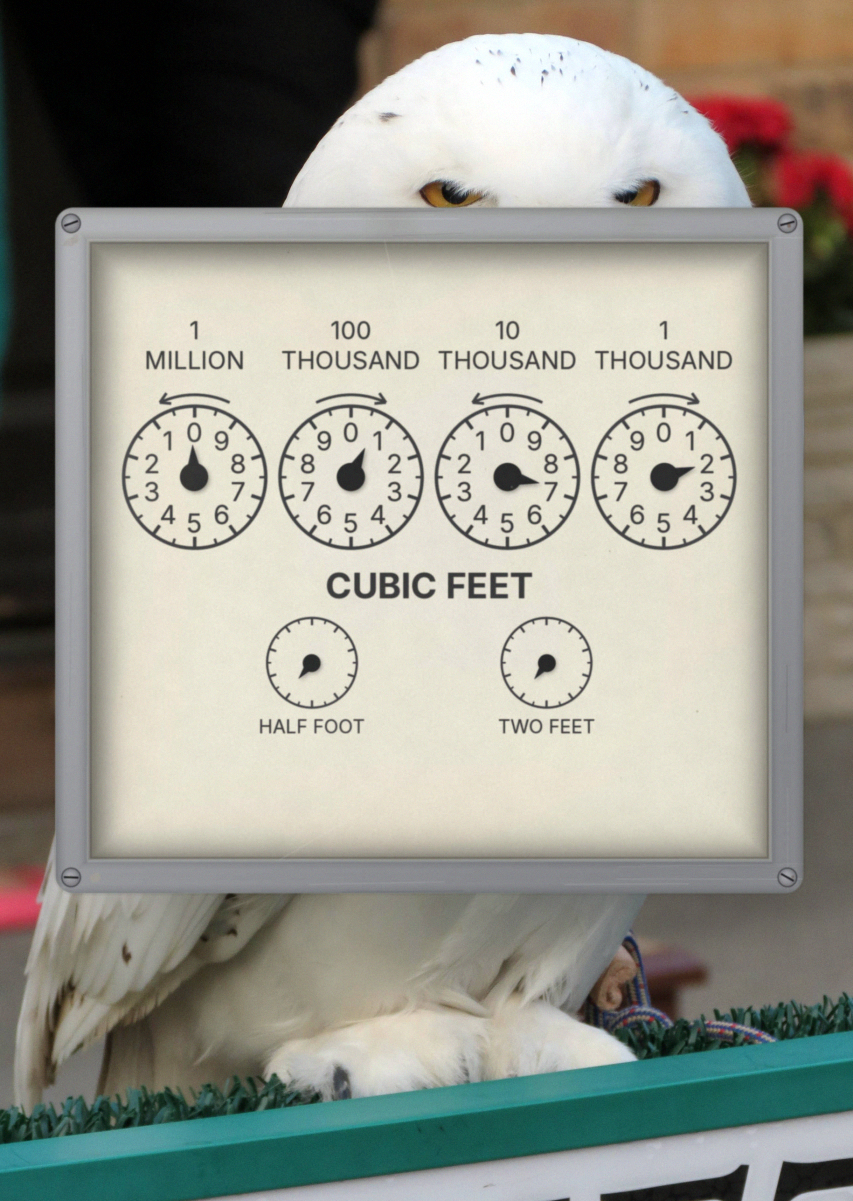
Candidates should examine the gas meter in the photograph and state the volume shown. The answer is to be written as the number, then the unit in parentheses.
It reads 7200 (ft³)
